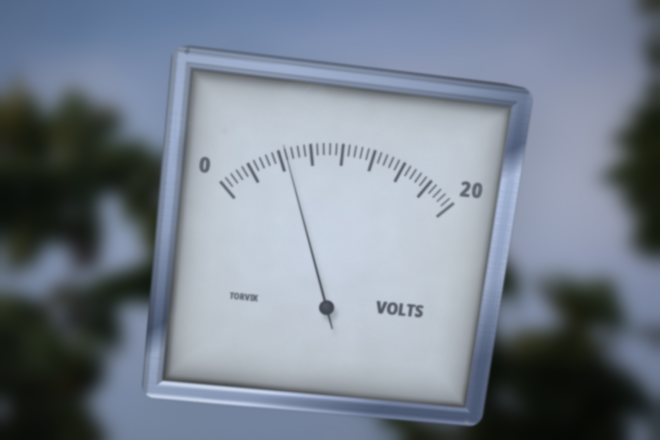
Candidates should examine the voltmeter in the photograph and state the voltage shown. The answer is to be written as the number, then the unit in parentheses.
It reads 5.5 (V)
